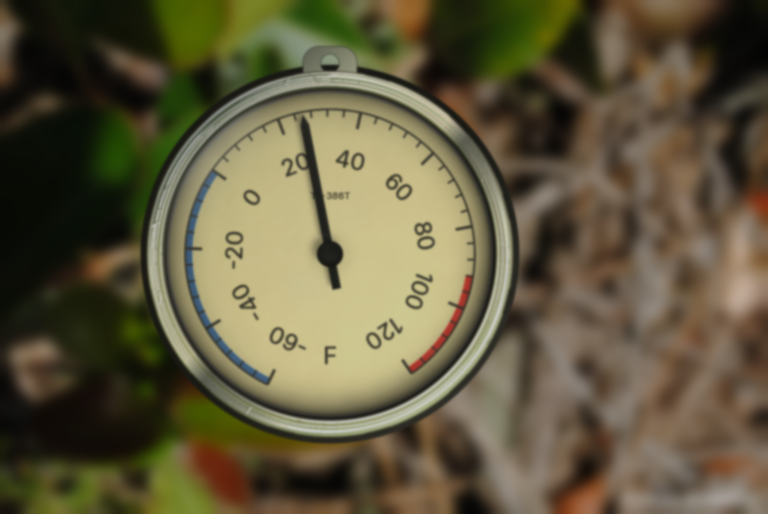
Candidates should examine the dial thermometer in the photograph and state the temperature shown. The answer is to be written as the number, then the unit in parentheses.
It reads 26 (°F)
